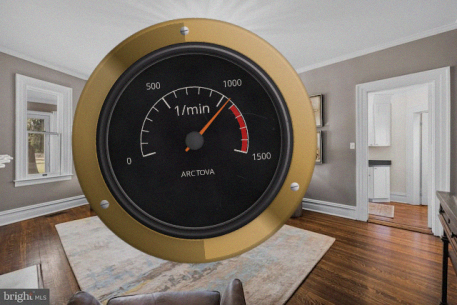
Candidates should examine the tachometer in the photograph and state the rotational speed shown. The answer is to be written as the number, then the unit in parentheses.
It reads 1050 (rpm)
